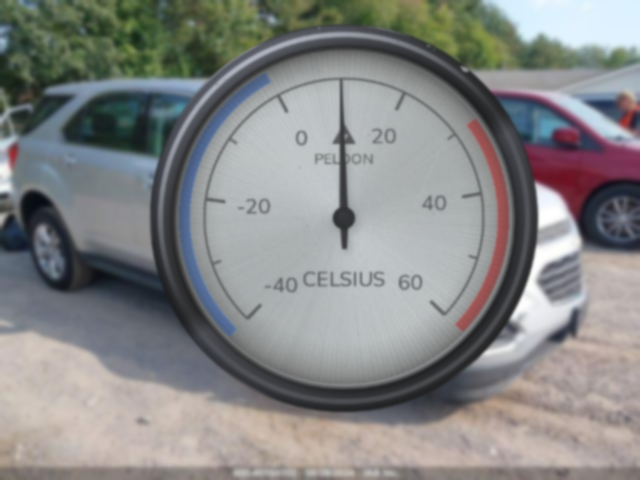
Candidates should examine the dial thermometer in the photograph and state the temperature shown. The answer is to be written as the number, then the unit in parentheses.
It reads 10 (°C)
